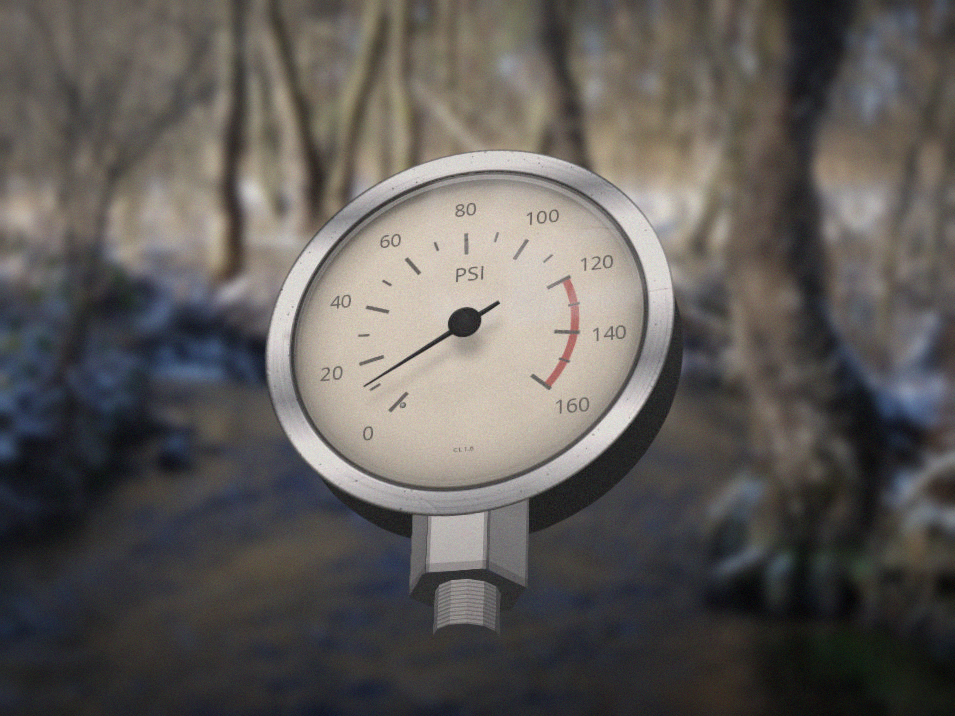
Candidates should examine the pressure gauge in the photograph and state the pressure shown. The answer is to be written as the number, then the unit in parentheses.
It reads 10 (psi)
